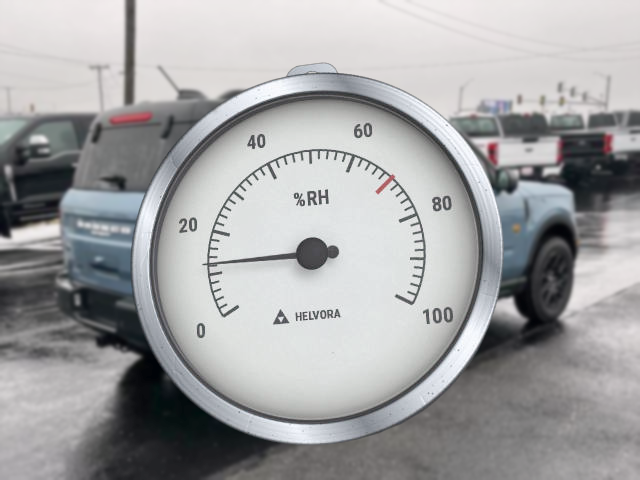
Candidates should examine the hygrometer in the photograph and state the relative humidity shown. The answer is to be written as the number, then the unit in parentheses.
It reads 12 (%)
